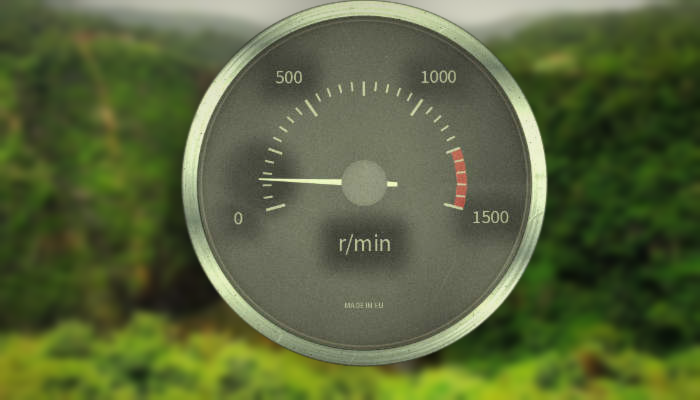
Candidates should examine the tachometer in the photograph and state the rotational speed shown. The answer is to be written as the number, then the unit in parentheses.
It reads 125 (rpm)
